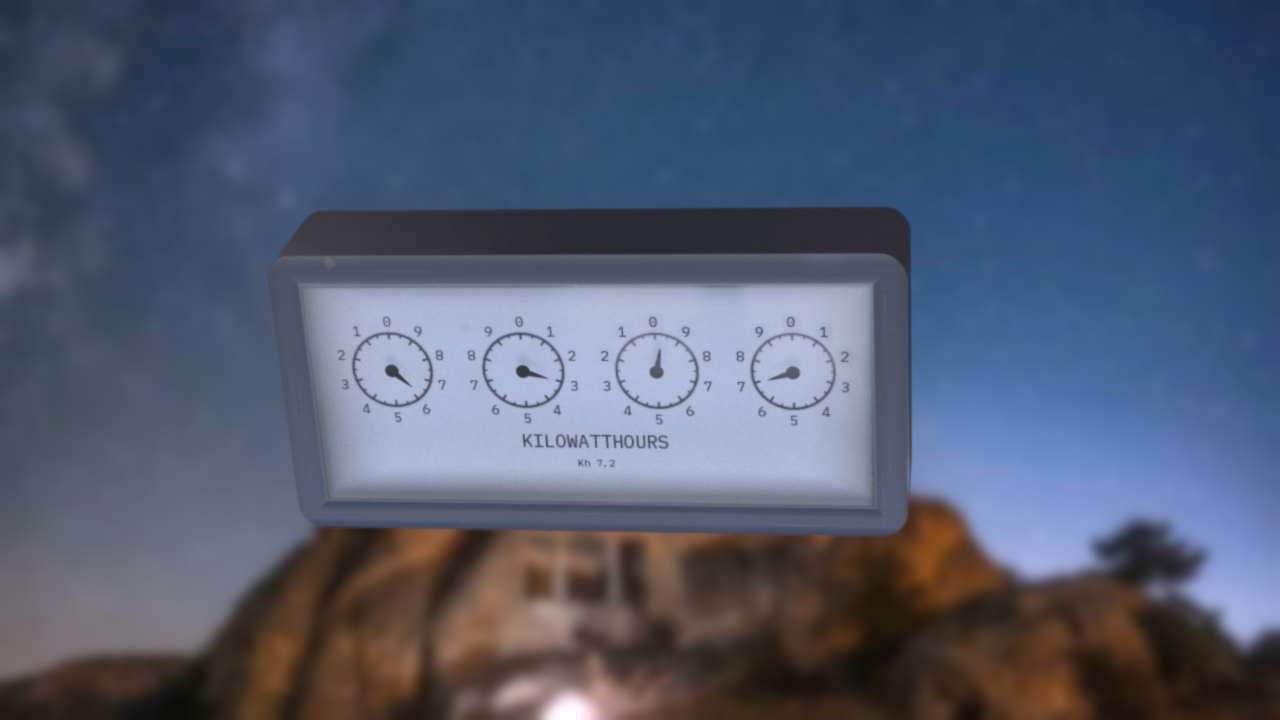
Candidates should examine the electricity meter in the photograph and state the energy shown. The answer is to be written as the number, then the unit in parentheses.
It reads 6297 (kWh)
